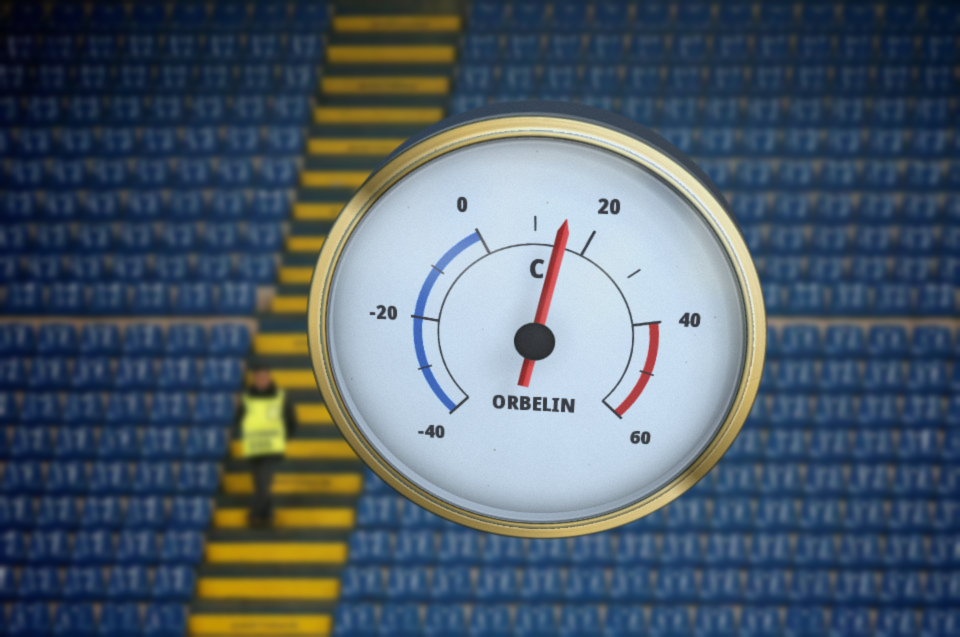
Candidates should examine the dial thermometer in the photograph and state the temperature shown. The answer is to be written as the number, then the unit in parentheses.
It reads 15 (°C)
